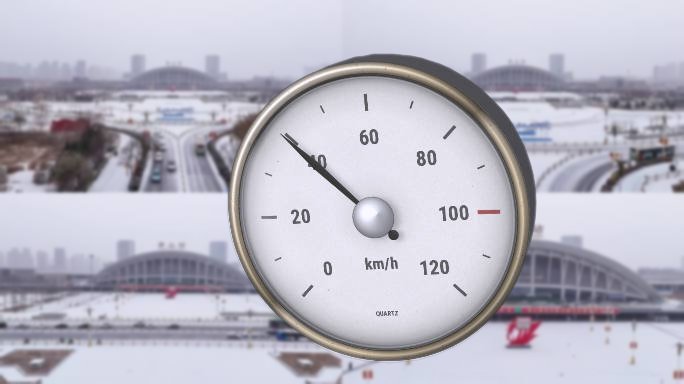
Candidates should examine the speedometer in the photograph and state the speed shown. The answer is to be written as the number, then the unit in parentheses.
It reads 40 (km/h)
